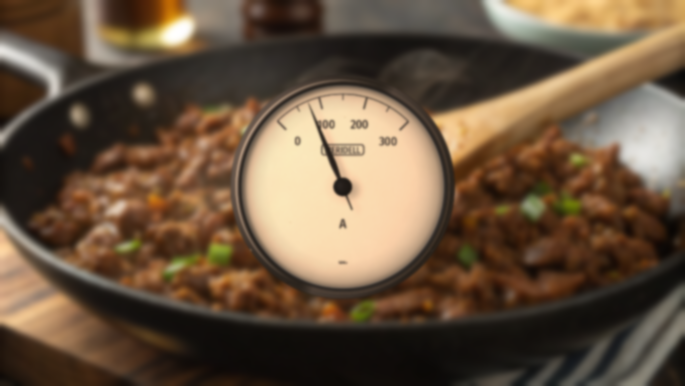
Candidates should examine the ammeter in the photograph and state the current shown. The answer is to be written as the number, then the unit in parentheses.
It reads 75 (A)
